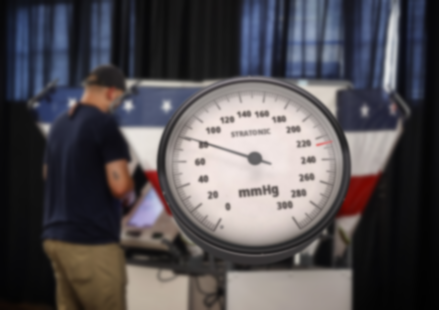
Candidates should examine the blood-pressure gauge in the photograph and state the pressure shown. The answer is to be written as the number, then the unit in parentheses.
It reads 80 (mmHg)
